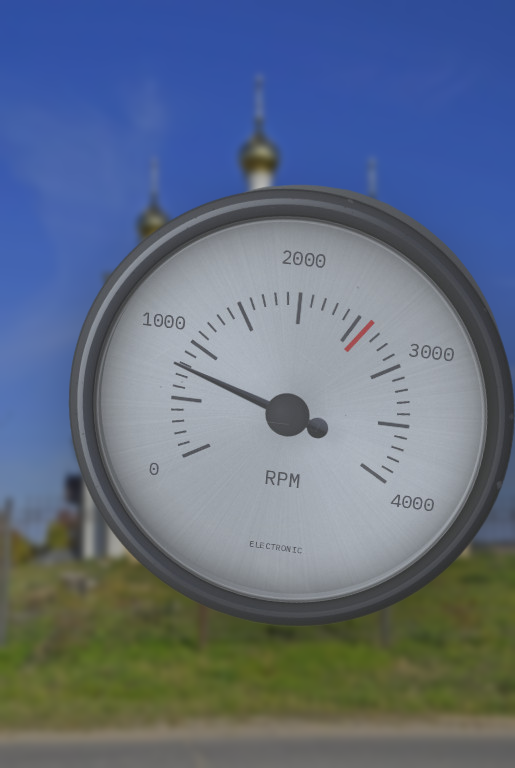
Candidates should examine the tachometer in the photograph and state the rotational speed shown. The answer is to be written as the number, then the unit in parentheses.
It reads 800 (rpm)
